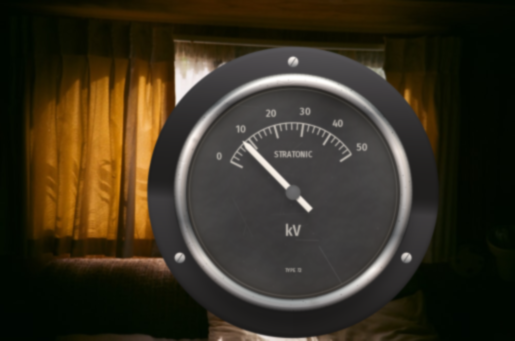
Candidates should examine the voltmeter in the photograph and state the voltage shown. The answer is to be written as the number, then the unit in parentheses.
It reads 8 (kV)
